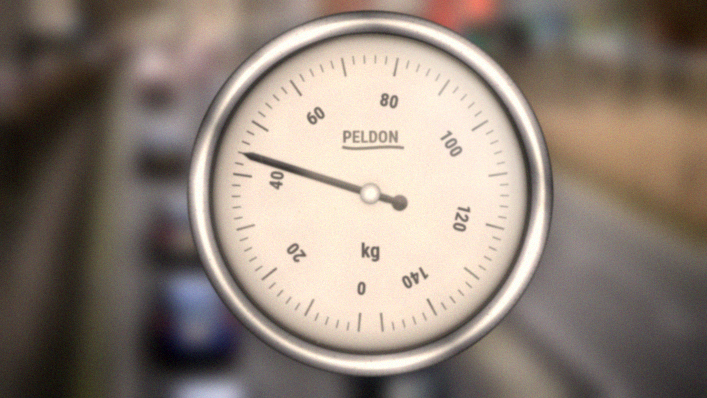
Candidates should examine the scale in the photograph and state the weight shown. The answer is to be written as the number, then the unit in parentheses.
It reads 44 (kg)
